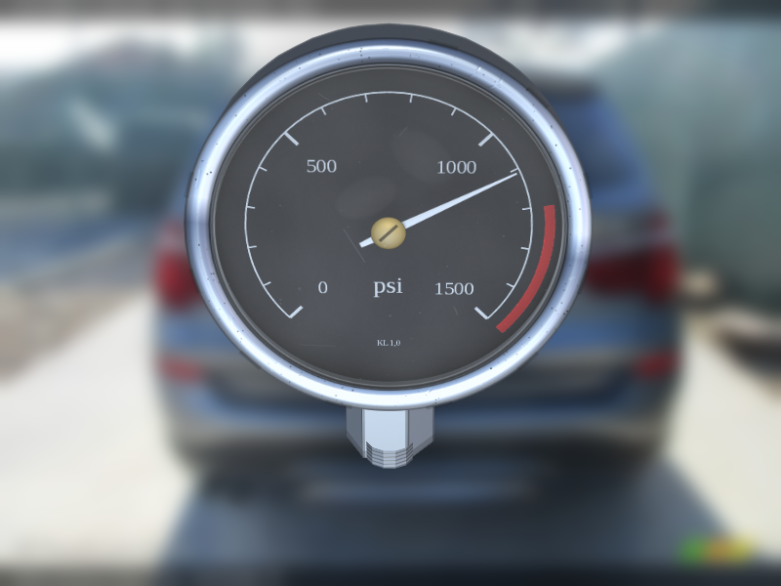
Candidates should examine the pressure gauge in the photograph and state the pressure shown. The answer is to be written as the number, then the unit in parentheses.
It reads 1100 (psi)
